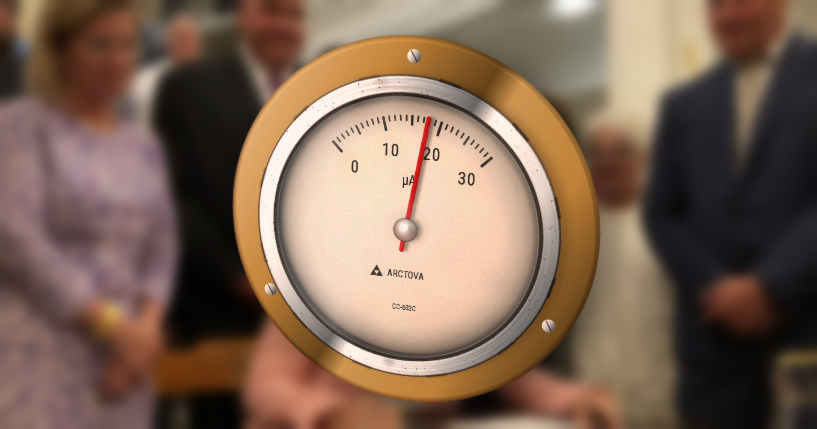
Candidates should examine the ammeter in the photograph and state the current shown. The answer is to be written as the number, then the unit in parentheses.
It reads 18 (µA)
